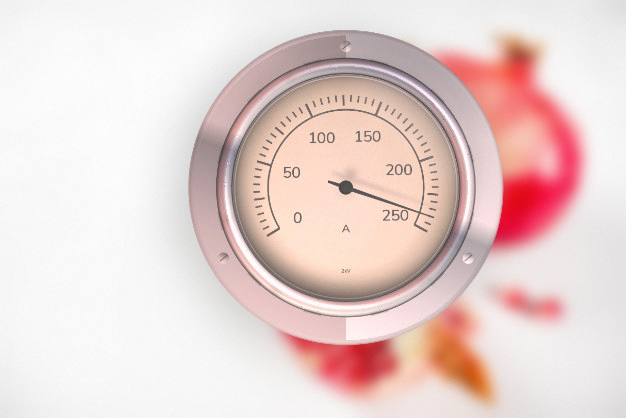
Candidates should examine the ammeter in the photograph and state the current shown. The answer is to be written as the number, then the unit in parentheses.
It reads 240 (A)
